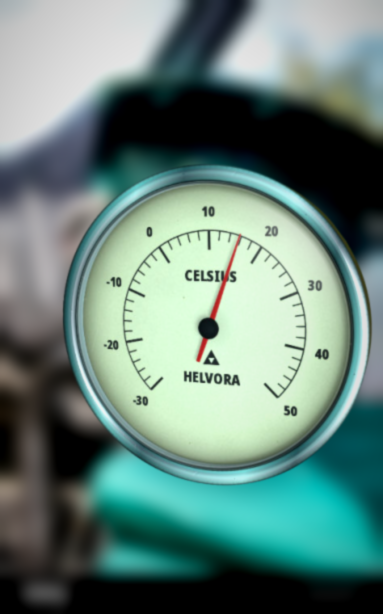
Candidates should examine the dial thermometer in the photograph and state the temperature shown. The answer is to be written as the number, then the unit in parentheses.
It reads 16 (°C)
